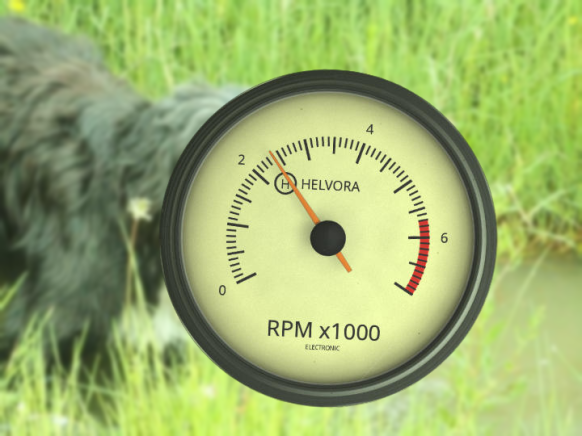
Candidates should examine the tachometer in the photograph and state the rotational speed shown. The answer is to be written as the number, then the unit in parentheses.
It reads 2400 (rpm)
